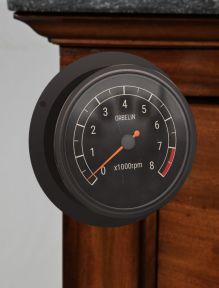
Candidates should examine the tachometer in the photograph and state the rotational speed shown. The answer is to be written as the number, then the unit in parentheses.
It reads 250 (rpm)
